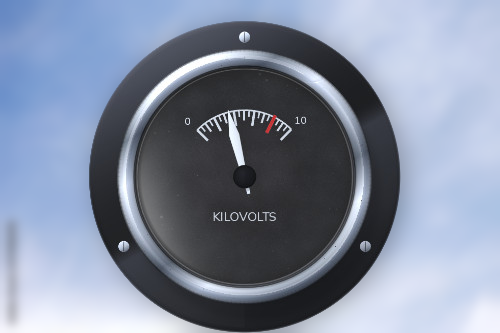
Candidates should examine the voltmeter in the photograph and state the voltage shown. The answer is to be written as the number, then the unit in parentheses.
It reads 3.5 (kV)
